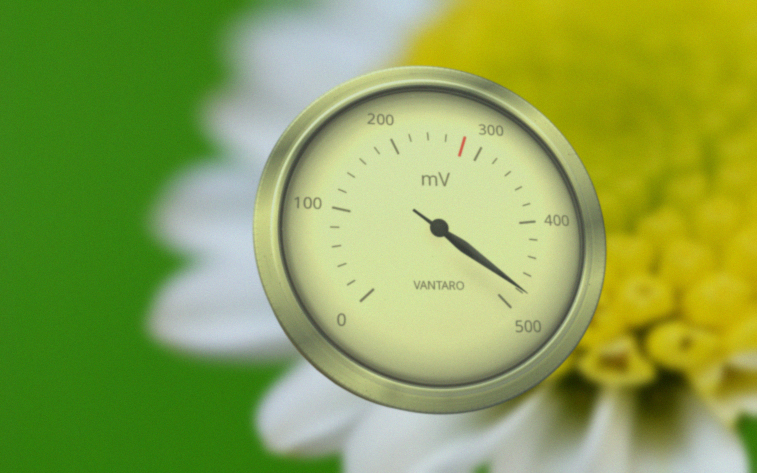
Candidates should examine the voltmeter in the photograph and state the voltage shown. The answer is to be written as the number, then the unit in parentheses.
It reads 480 (mV)
